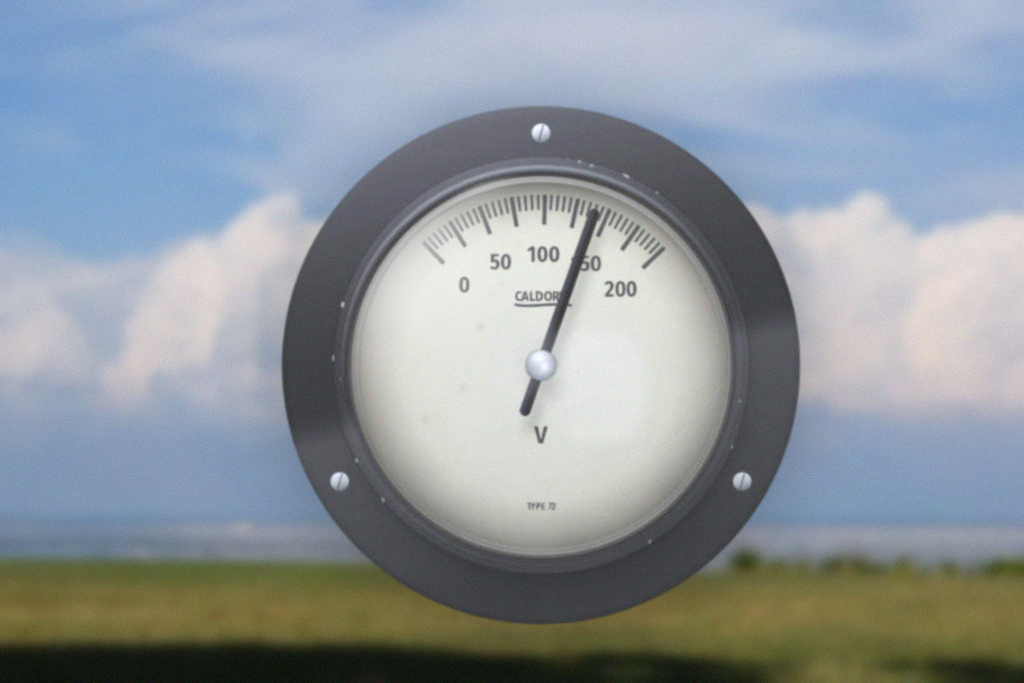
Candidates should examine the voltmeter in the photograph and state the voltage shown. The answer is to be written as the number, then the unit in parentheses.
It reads 140 (V)
